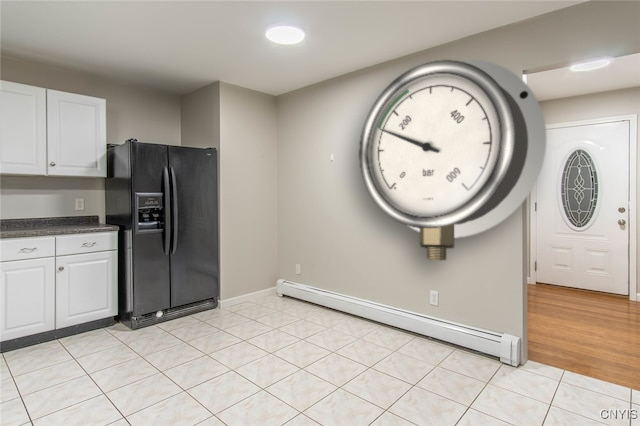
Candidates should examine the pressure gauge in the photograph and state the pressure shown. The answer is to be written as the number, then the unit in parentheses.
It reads 150 (bar)
